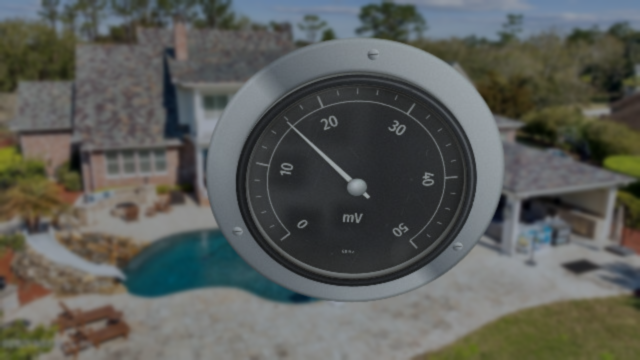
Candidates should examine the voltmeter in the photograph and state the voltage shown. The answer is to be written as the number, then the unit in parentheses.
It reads 16 (mV)
